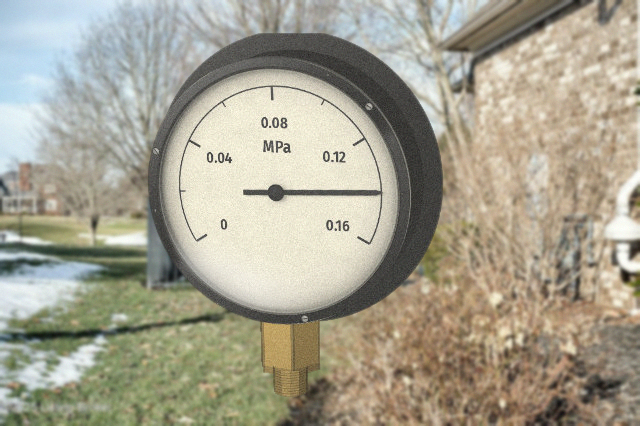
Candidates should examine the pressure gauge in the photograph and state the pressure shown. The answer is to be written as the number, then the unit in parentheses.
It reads 0.14 (MPa)
